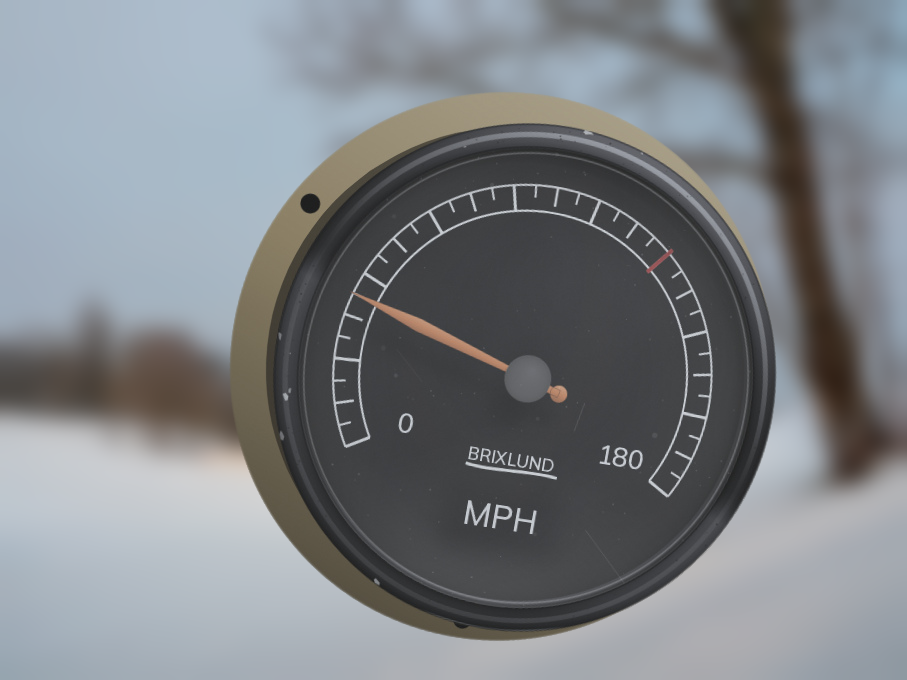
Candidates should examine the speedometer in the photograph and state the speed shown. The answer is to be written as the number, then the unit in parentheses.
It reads 35 (mph)
